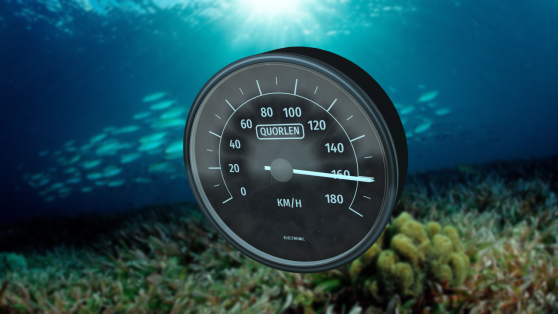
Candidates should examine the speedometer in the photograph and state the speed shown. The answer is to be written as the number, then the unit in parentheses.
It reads 160 (km/h)
